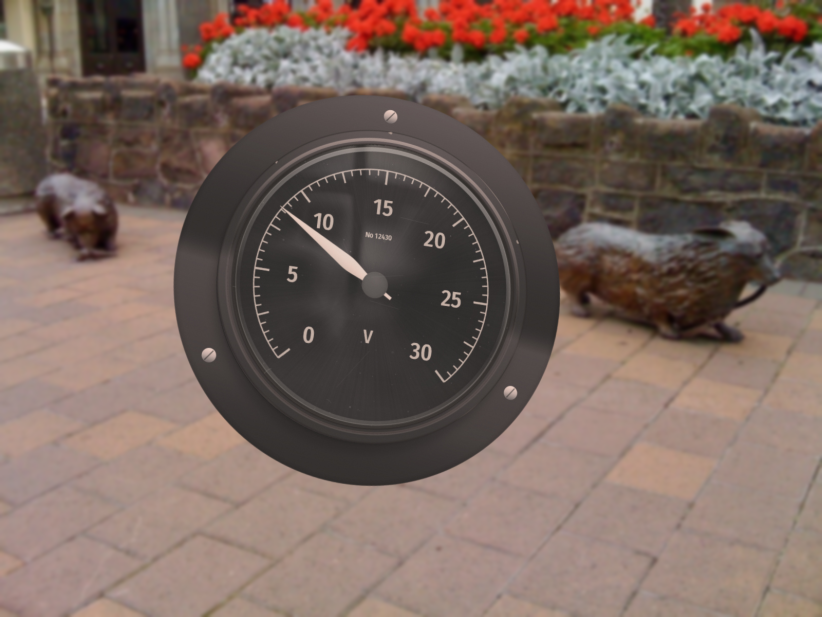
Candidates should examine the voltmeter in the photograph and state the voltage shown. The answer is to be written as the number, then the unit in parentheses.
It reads 8.5 (V)
